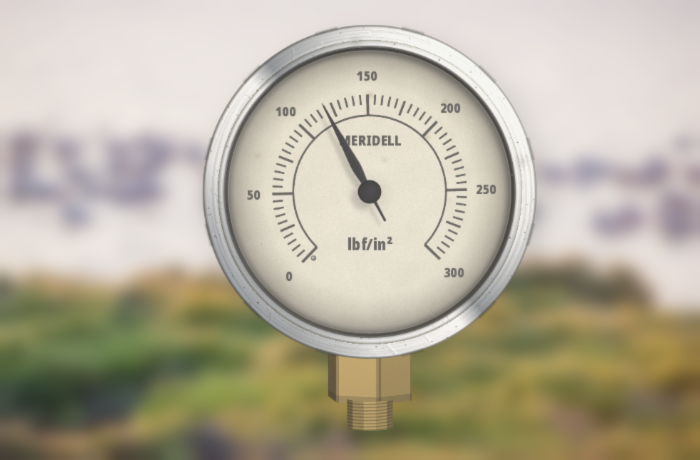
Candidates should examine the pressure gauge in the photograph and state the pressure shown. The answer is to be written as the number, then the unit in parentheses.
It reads 120 (psi)
